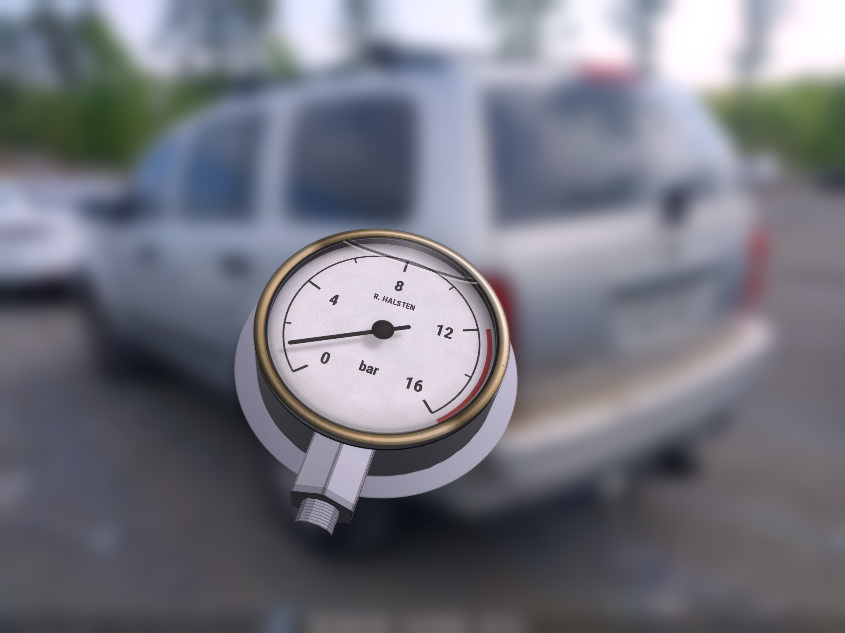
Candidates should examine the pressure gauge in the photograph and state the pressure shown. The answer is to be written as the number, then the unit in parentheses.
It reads 1 (bar)
